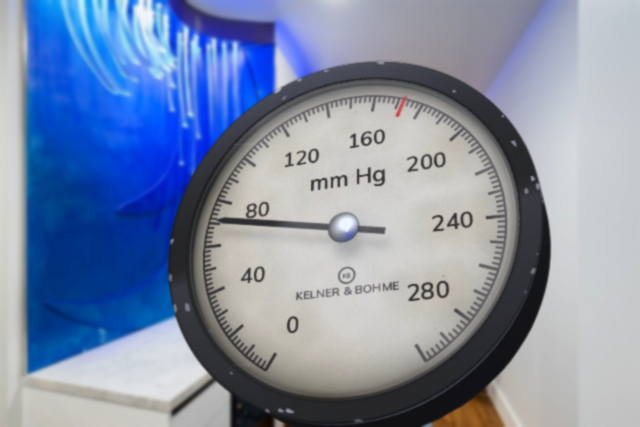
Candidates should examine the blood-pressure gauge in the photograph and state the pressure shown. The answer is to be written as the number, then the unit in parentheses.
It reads 70 (mmHg)
